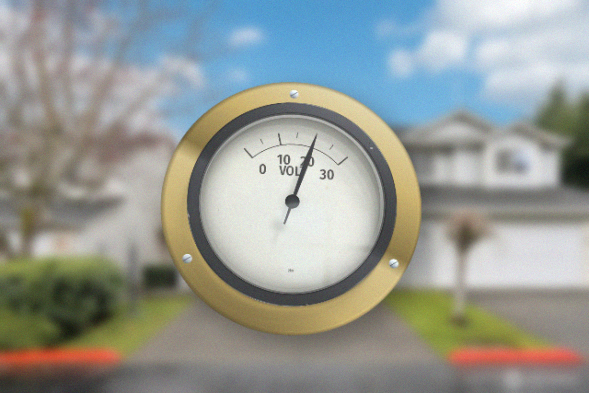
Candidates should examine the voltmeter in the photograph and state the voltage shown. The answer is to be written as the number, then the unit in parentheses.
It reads 20 (V)
